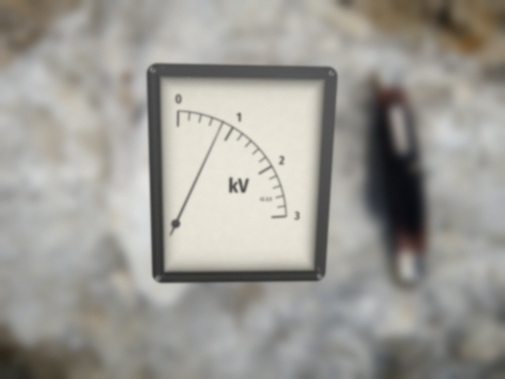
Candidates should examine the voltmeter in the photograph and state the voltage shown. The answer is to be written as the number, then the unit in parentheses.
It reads 0.8 (kV)
